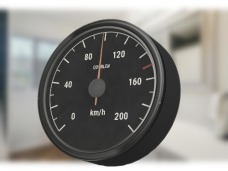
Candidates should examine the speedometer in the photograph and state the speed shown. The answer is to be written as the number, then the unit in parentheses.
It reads 100 (km/h)
